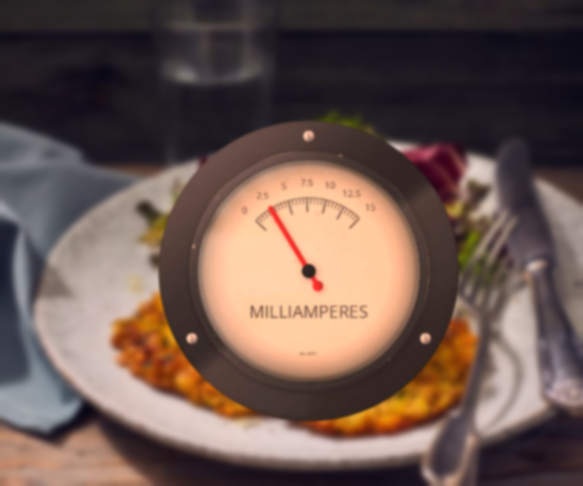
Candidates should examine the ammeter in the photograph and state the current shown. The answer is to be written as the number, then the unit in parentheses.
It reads 2.5 (mA)
